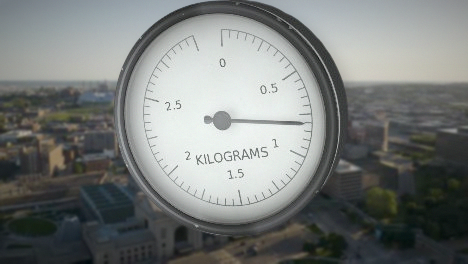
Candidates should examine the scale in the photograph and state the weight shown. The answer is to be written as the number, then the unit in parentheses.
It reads 0.8 (kg)
